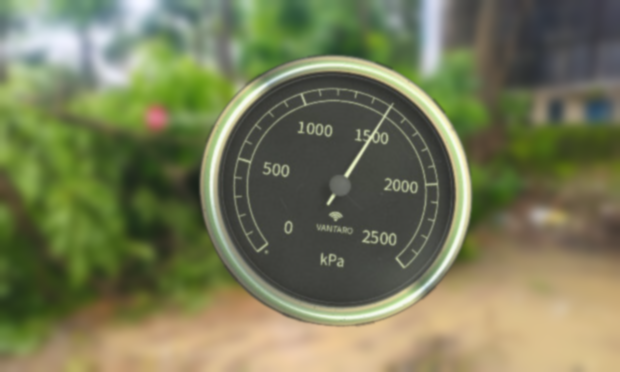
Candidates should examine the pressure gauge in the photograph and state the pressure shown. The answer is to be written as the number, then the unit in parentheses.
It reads 1500 (kPa)
